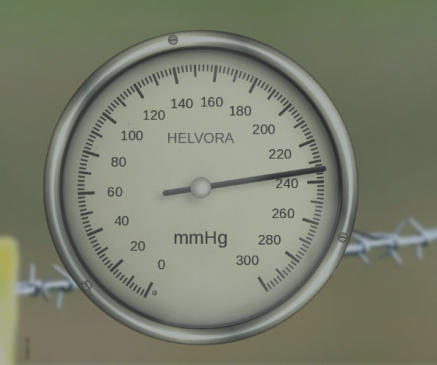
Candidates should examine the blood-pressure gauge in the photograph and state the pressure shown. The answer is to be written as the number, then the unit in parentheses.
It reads 234 (mmHg)
